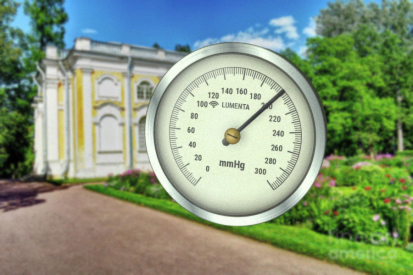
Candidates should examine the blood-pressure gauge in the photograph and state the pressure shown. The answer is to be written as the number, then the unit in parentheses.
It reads 200 (mmHg)
